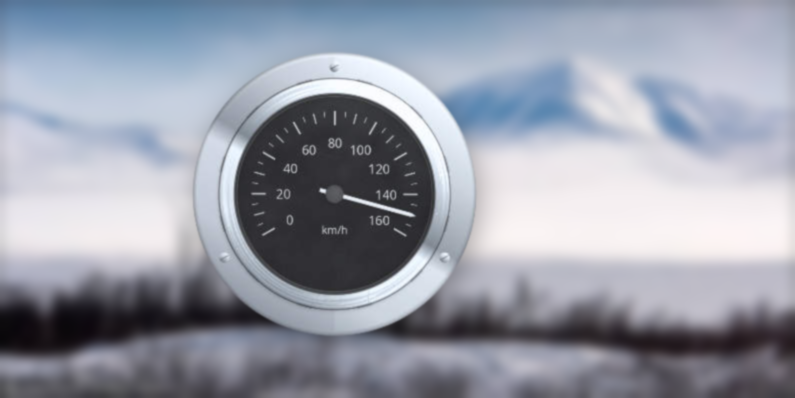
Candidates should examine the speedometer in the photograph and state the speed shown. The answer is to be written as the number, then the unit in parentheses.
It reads 150 (km/h)
